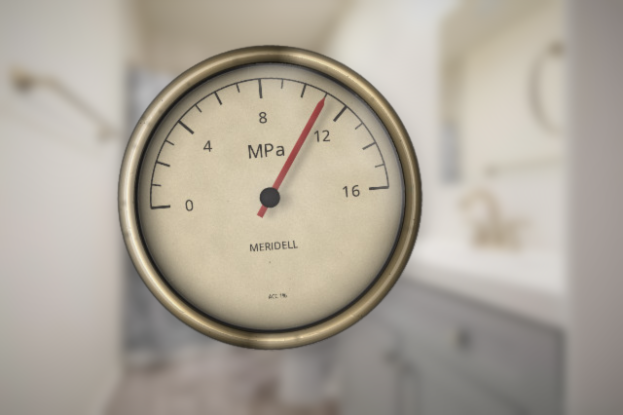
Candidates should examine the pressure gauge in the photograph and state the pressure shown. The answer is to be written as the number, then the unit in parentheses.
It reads 11 (MPa)
